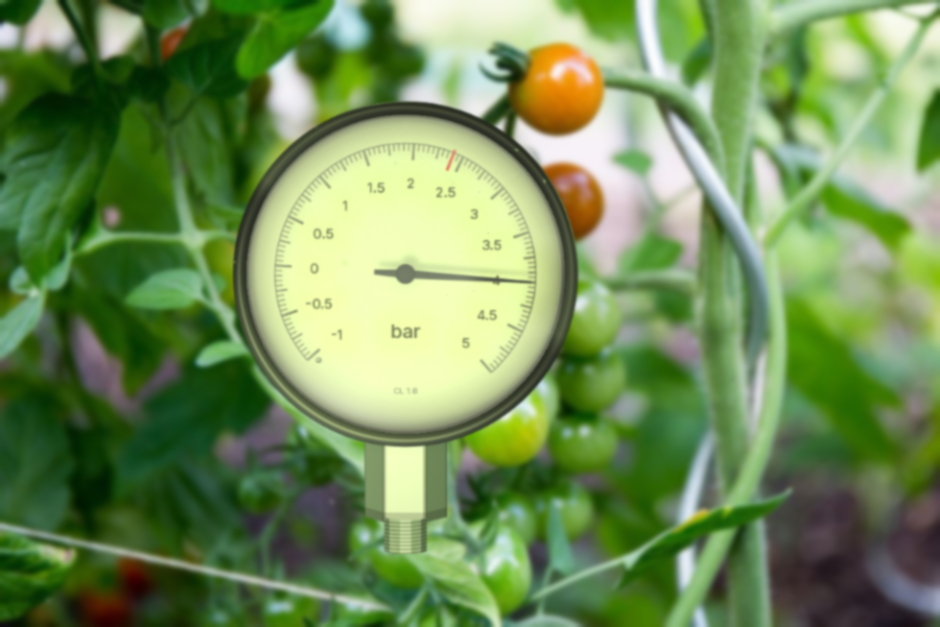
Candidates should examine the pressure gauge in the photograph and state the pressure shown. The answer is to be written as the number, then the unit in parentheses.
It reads 4 (bar)
